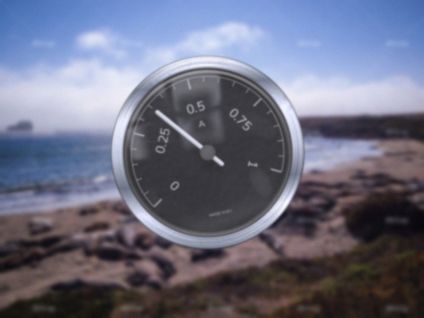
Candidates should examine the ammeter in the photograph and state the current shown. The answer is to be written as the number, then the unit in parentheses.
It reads 0.35 (A)
